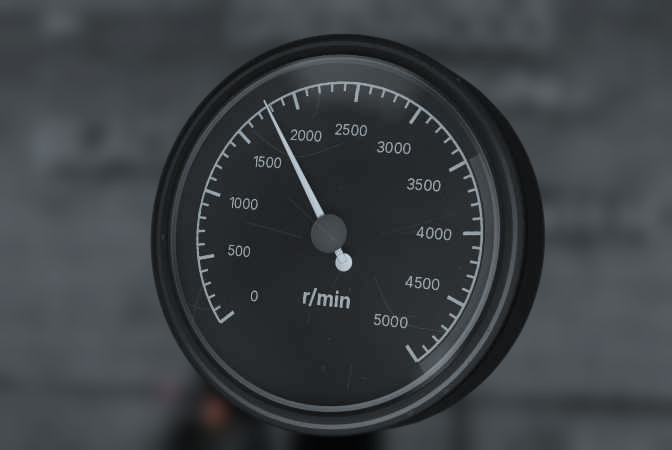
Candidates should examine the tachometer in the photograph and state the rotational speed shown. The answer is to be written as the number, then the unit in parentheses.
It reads 1800 (rpm)
